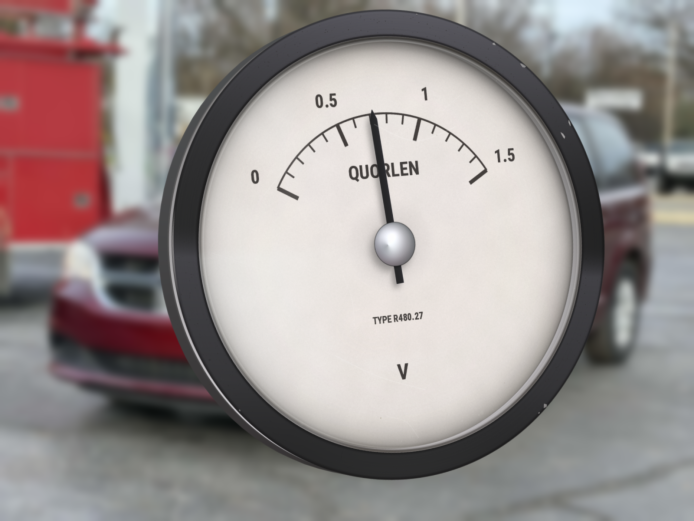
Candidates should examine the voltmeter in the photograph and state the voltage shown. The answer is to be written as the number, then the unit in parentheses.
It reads 0.7 (V)
